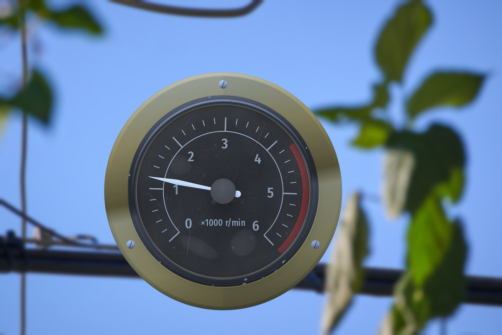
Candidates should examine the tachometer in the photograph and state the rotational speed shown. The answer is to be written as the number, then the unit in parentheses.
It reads 1200 (rpm)
